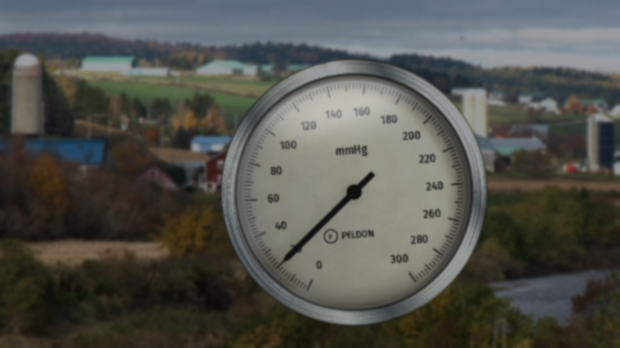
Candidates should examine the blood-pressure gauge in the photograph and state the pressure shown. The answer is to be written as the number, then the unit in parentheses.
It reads 20 (mmHg)
